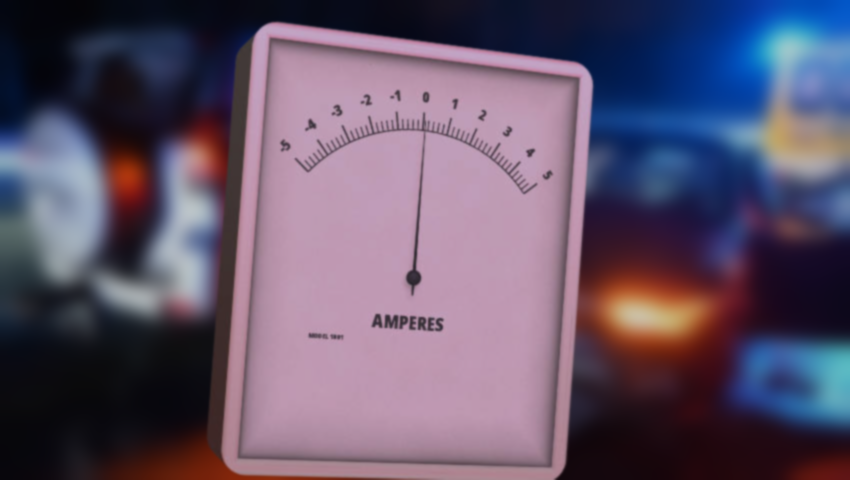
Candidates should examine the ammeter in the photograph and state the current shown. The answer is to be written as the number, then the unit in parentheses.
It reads 0 (A)
